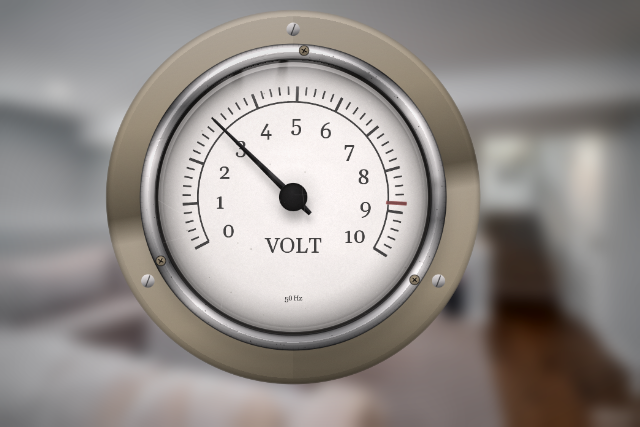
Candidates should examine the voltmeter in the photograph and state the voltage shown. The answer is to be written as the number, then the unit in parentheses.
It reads 3 (V)
